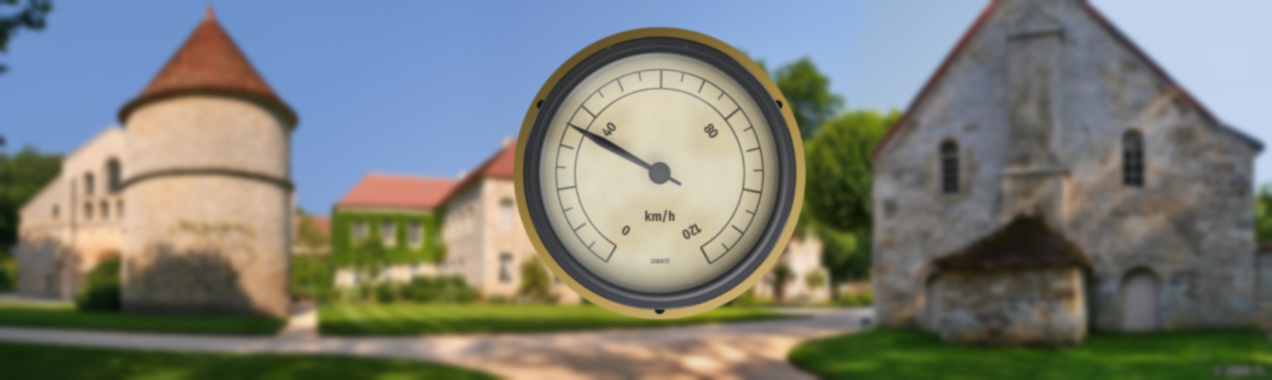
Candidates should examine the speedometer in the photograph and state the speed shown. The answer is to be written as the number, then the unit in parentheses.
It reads 35 (km/h)
